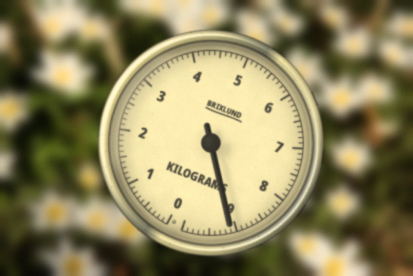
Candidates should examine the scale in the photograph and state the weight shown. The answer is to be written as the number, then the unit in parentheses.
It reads 9.1 (kg)
